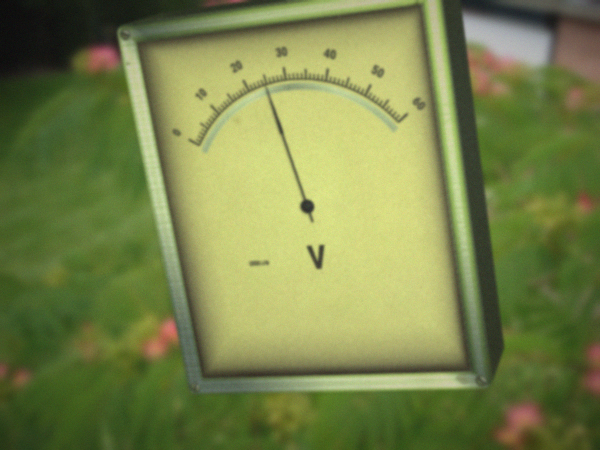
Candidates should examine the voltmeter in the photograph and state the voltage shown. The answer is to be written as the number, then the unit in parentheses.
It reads 25 (V)
